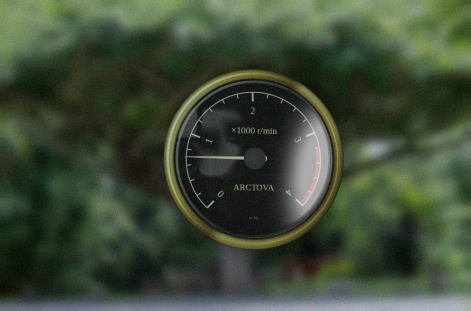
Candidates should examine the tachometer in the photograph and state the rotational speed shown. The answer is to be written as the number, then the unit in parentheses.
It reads 700 (rpm)
